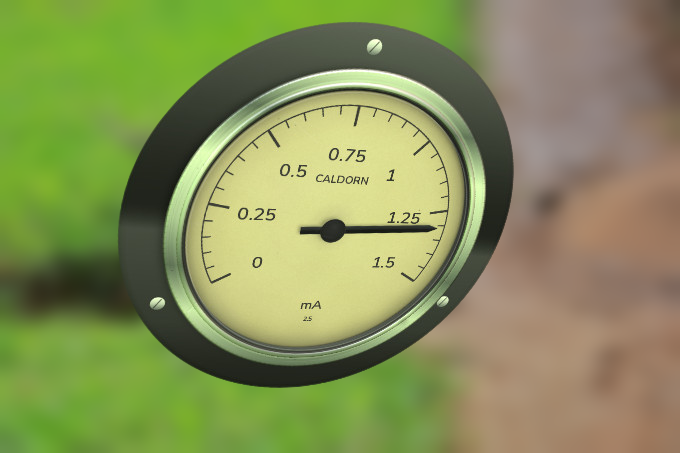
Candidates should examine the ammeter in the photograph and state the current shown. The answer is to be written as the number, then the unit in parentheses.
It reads 1.3 (mA)
